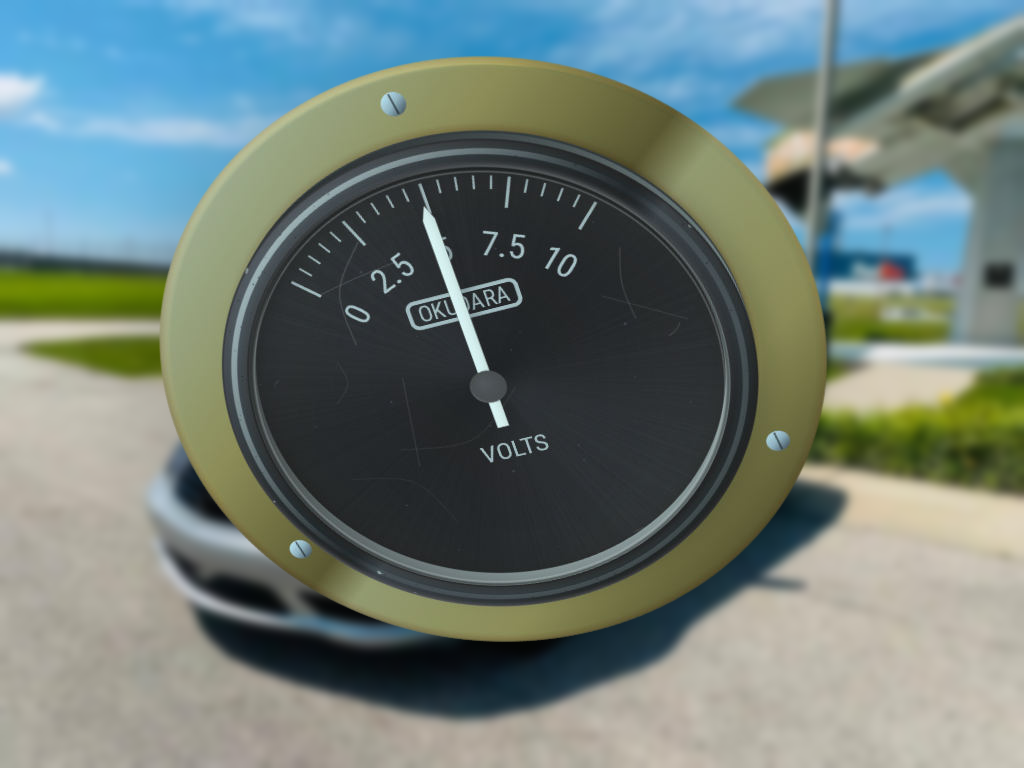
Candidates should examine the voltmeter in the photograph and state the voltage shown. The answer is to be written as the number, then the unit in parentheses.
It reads 5 (V)
